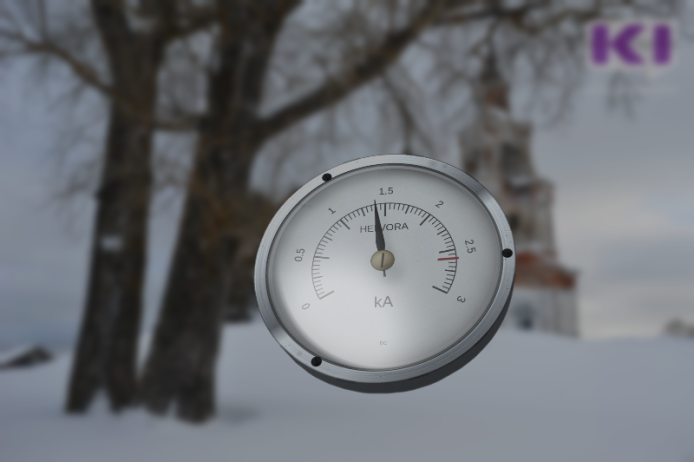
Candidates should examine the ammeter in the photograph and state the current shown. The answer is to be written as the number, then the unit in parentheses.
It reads 1.4 (kA)
